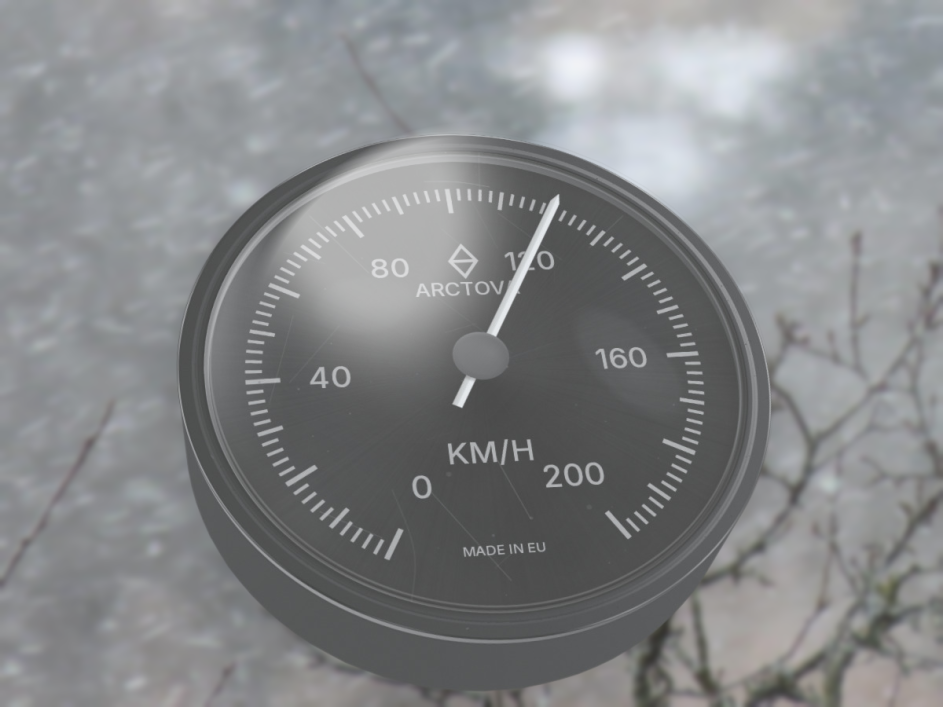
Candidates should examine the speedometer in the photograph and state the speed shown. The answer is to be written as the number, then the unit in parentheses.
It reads 120 (km/h)
